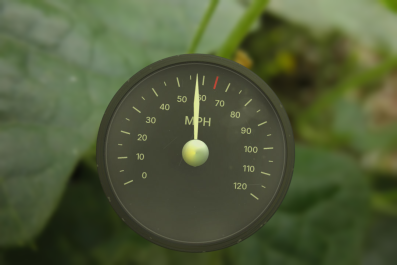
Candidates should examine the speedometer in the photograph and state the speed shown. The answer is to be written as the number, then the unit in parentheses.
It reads 57.5 (mph)
